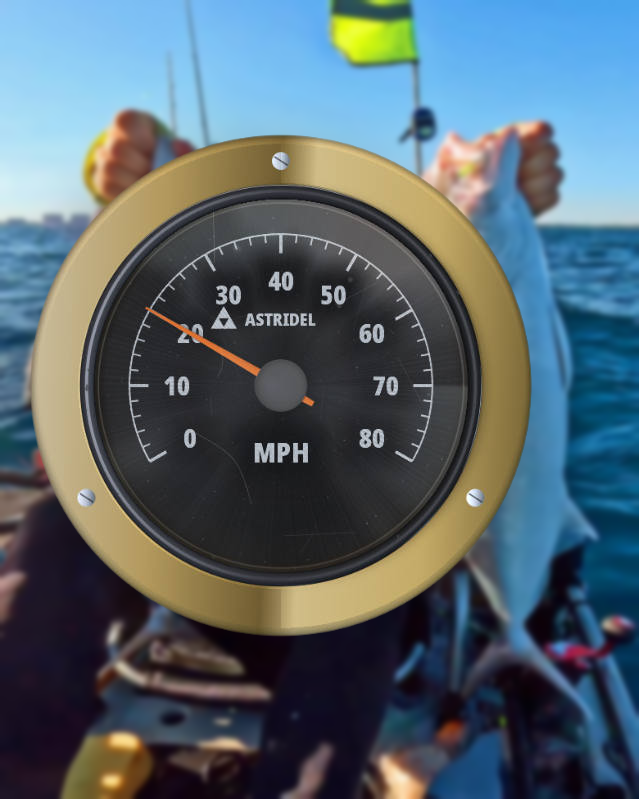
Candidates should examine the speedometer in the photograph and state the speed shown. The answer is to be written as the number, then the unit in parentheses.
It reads 20 (mph)
